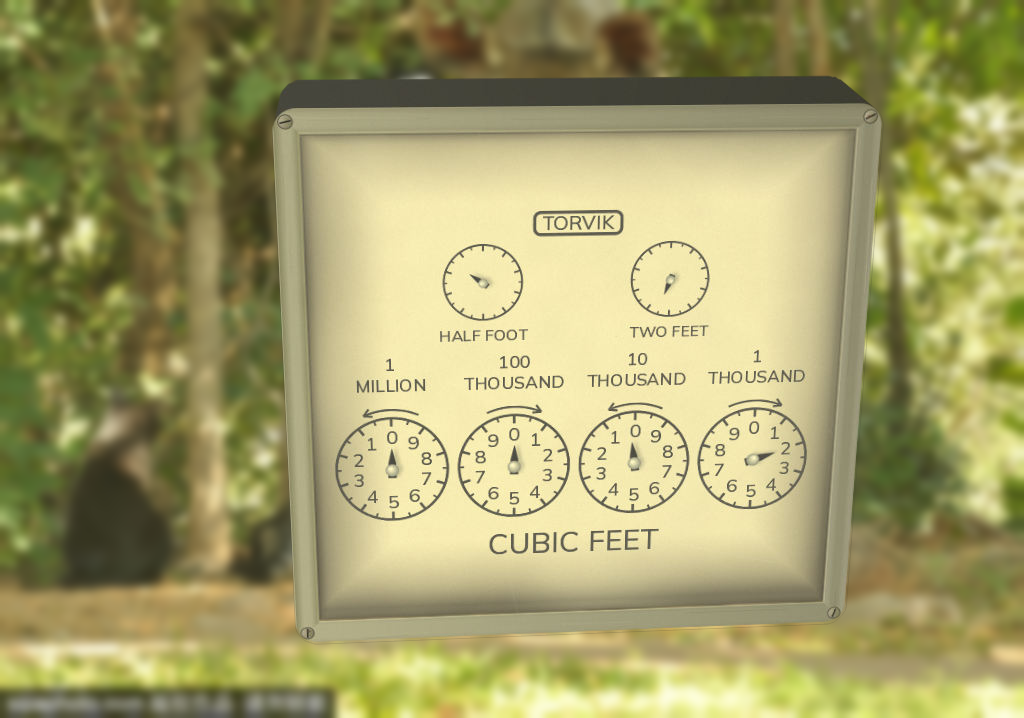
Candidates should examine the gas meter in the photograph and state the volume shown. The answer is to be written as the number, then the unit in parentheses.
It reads 200 (ft³)
